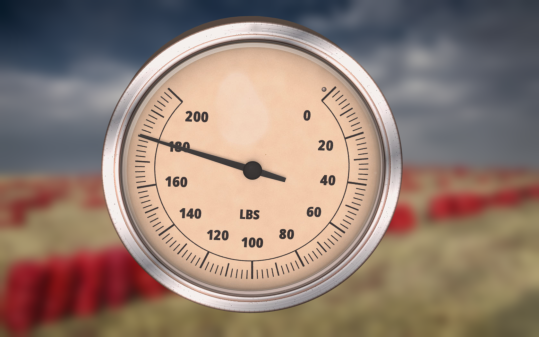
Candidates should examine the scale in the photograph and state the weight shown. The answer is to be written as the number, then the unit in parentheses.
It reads 180 (lb)
